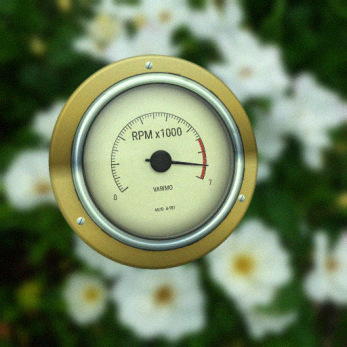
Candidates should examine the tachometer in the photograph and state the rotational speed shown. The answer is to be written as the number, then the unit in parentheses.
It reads 6500 (rpm)
